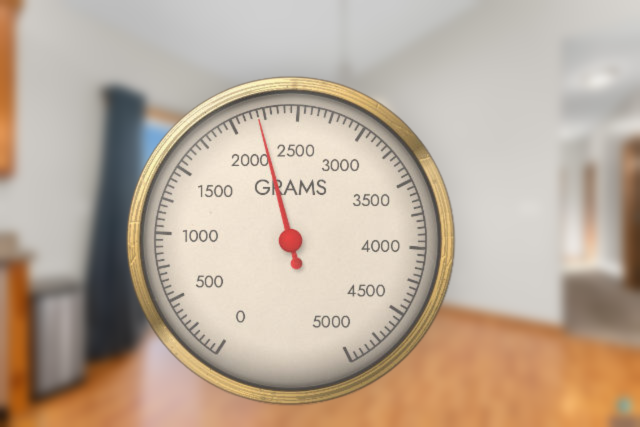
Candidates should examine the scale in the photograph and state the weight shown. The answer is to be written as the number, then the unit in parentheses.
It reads 2200 (g)
